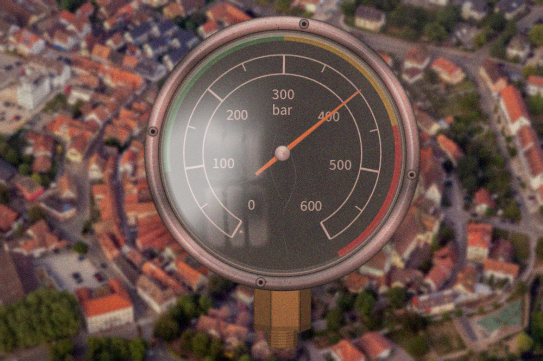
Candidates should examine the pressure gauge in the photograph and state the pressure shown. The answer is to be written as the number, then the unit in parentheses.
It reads 400 (bar)
